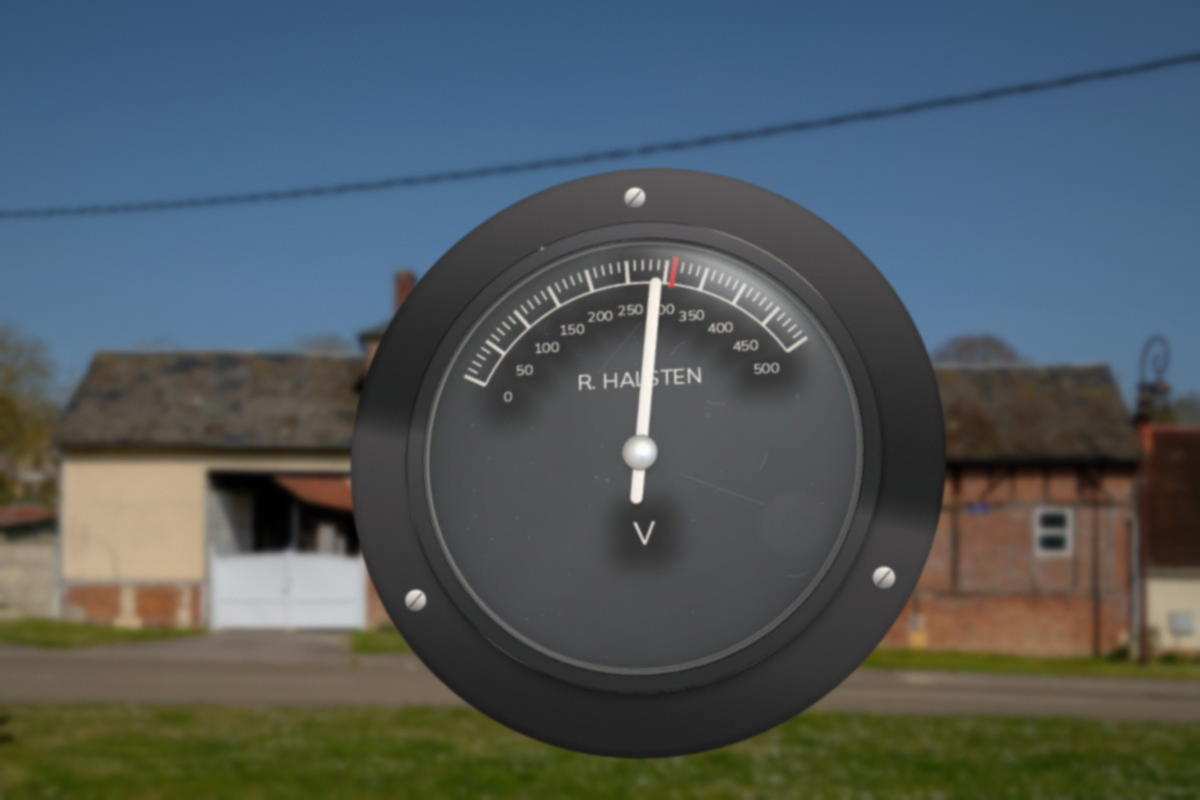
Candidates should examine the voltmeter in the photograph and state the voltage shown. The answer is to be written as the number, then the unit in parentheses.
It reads 290 (V)
